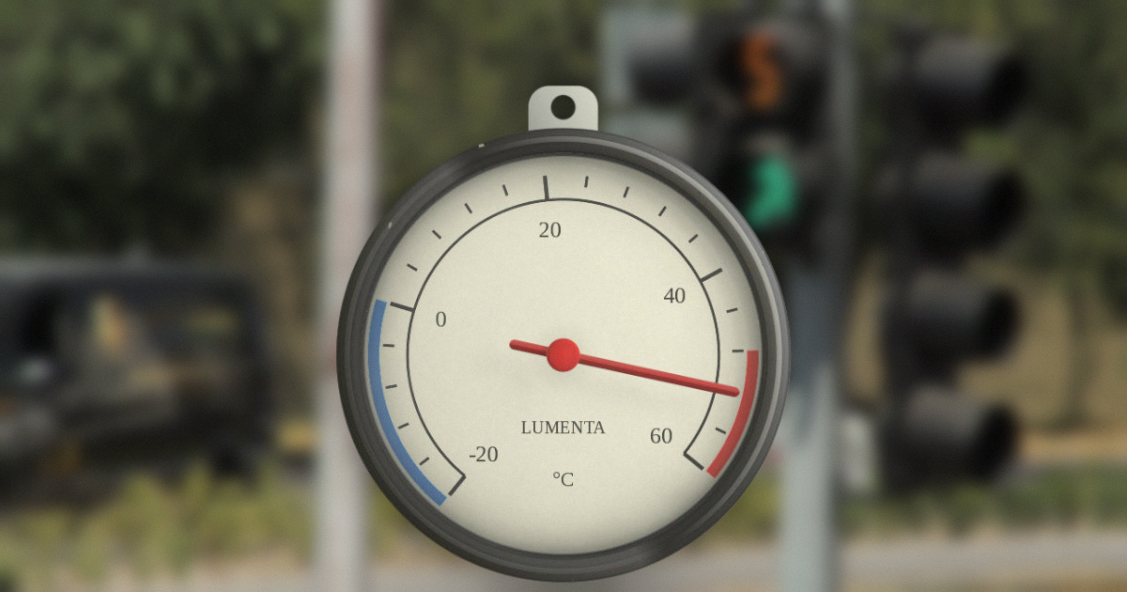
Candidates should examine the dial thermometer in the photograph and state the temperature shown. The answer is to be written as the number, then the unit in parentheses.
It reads 52 (°C)
